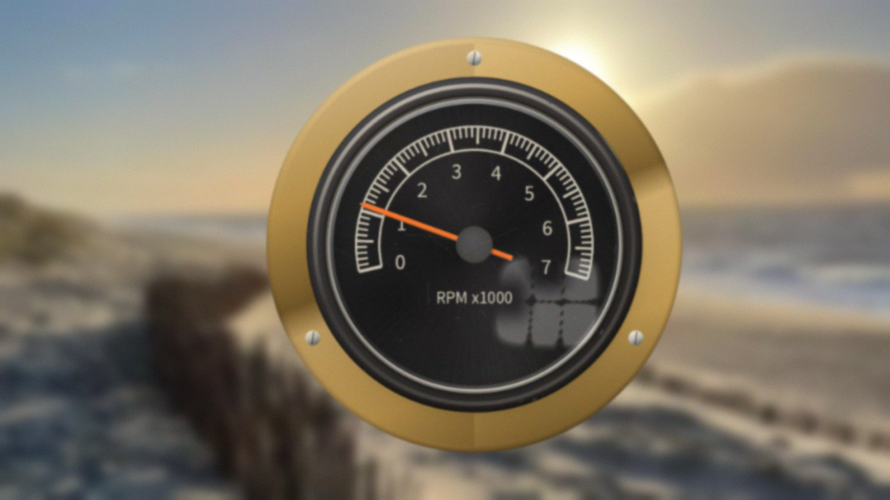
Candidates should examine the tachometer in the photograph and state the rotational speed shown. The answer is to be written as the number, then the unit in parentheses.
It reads 1100 (rpm)
